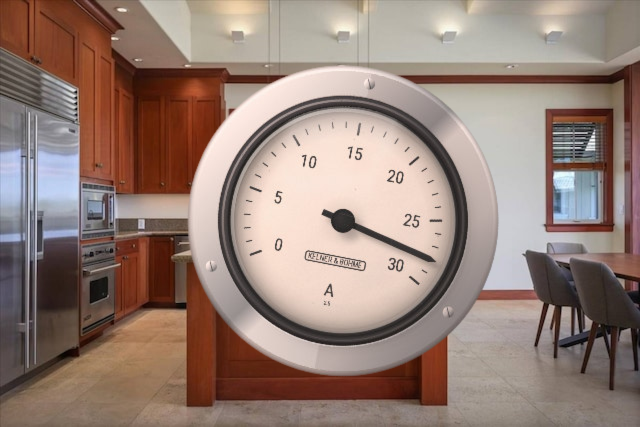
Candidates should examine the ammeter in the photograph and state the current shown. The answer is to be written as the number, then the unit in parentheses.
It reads 28 (A)
